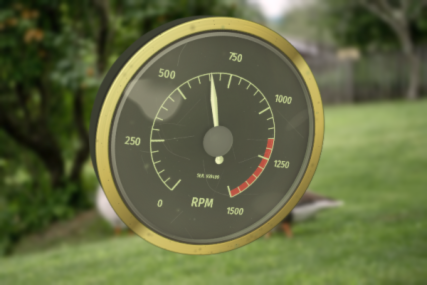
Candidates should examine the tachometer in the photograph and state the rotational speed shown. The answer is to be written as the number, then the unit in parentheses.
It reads 650 (rpm)
